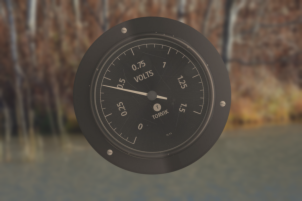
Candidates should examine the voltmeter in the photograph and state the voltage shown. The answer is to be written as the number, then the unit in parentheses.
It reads 0.45 (V)
